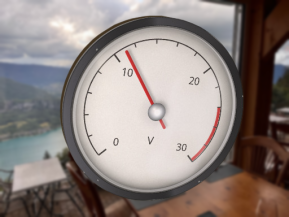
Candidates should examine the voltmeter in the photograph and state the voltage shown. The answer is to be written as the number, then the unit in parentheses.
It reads 11 (V)
